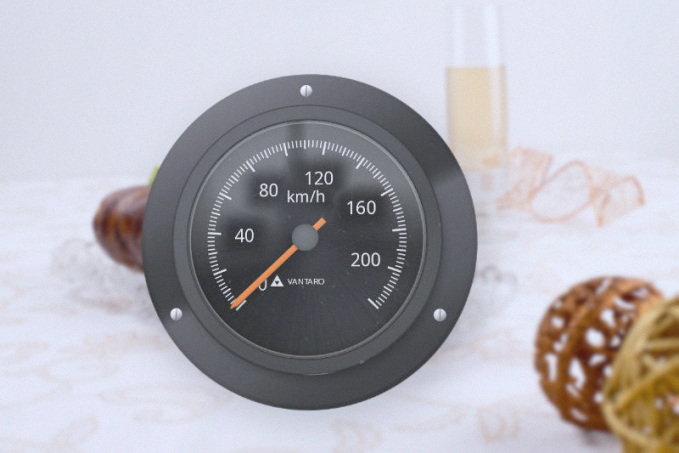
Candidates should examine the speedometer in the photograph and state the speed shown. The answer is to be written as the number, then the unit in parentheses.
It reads 2 (km/h)
